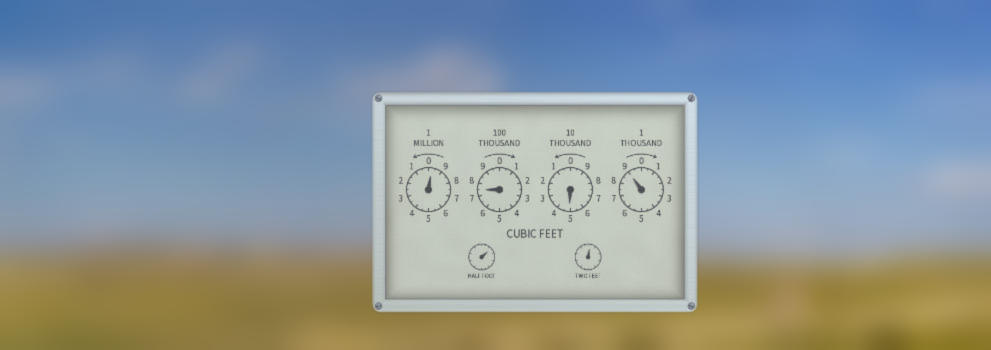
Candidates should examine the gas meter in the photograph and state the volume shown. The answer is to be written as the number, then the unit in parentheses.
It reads 974900 (ft³)
